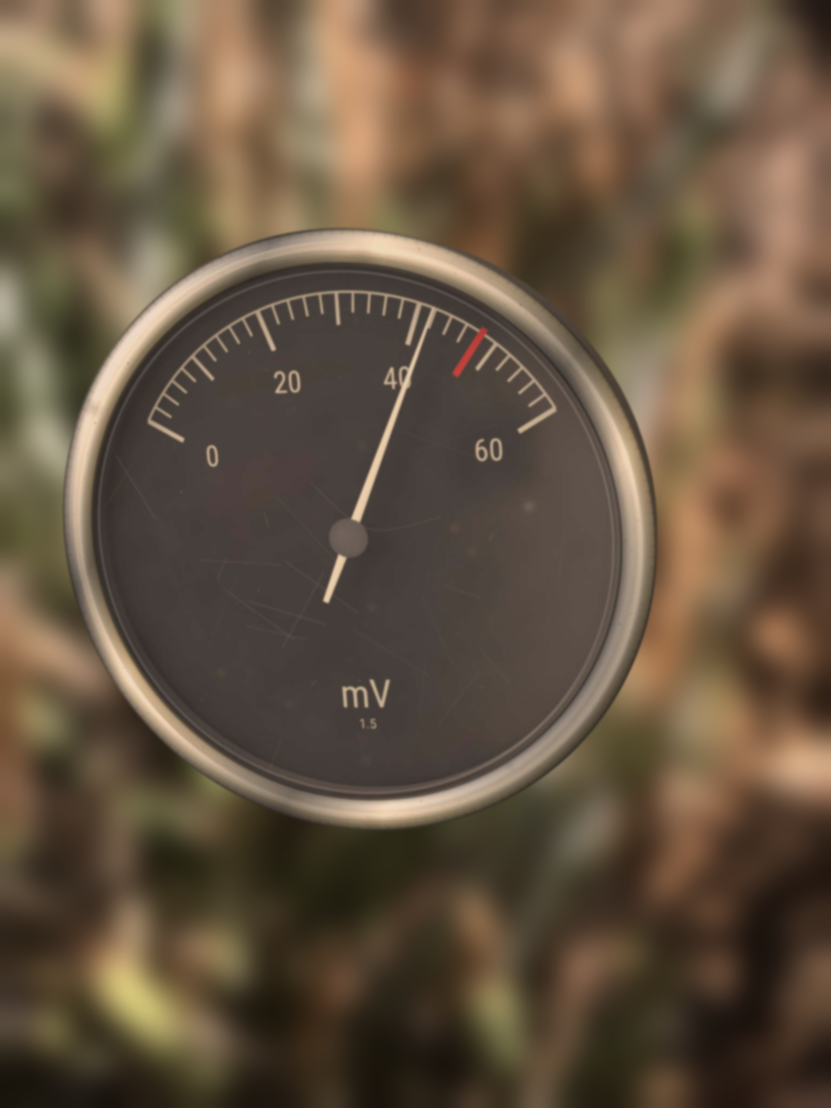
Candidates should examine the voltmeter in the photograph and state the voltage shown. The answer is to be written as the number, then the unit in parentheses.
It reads 42 (mV)
